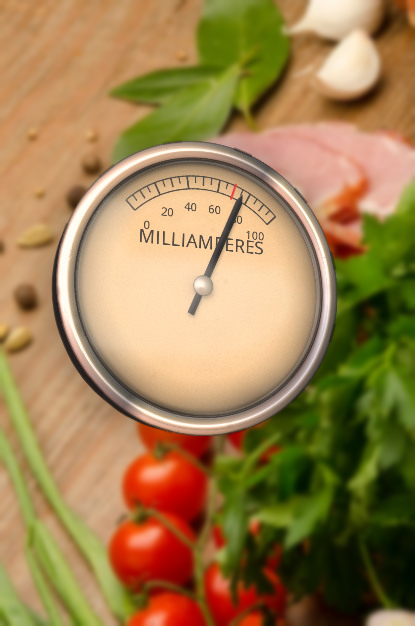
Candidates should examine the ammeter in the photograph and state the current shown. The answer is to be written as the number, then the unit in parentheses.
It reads 75 (mA)
